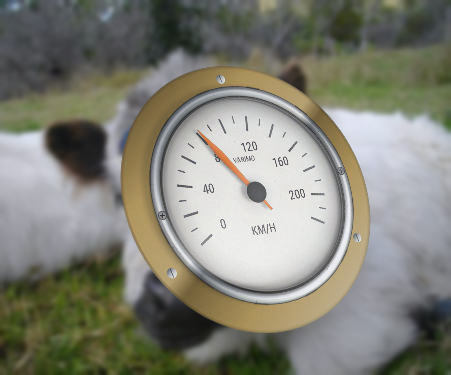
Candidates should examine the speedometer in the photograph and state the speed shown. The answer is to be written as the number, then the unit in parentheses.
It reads 80 (km/h)
